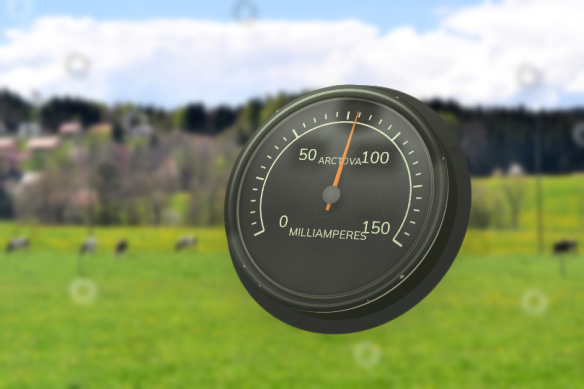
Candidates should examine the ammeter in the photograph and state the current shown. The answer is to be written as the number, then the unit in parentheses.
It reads 80 (mA)
